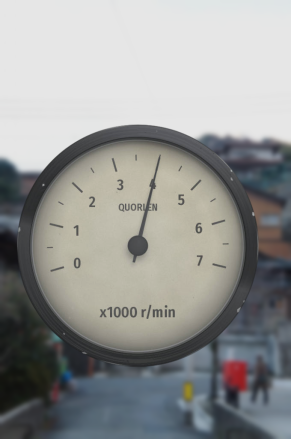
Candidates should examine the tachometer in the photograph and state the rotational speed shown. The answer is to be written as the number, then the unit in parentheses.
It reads 4000 (rpm)
